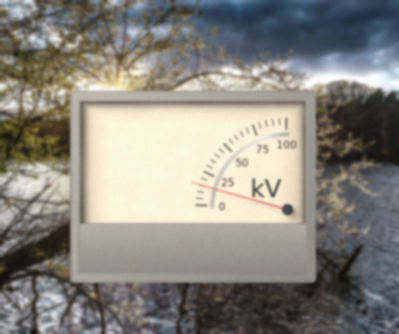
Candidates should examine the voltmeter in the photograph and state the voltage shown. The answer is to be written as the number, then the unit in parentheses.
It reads 15 (kV)
